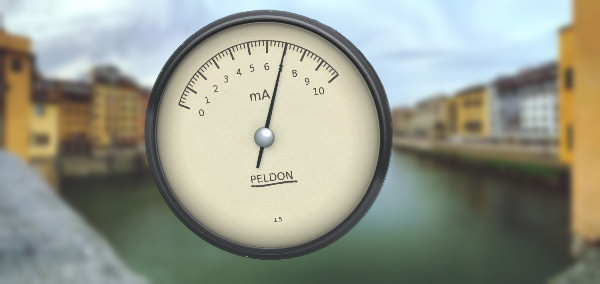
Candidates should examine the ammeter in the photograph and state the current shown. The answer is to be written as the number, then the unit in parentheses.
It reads 7 (mA)
